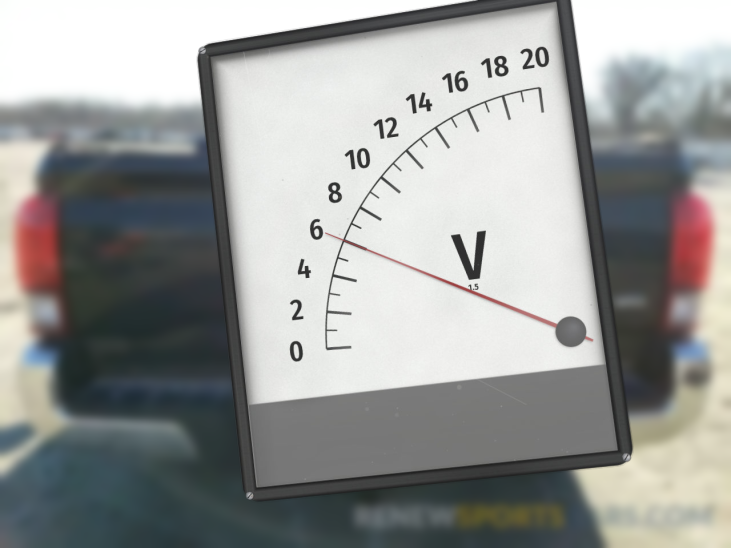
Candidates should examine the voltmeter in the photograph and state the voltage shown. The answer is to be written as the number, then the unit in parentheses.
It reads 6 (V)
